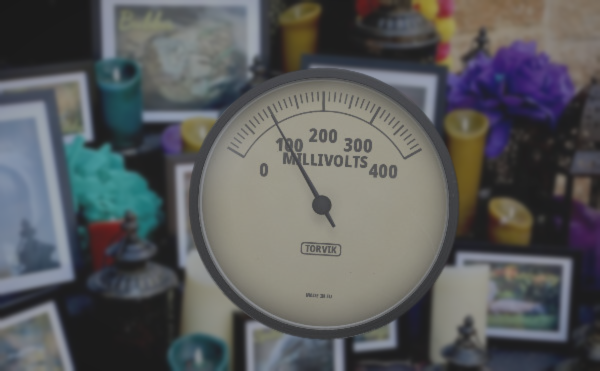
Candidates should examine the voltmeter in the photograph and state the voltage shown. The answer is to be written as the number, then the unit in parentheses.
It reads 100 (mV)
